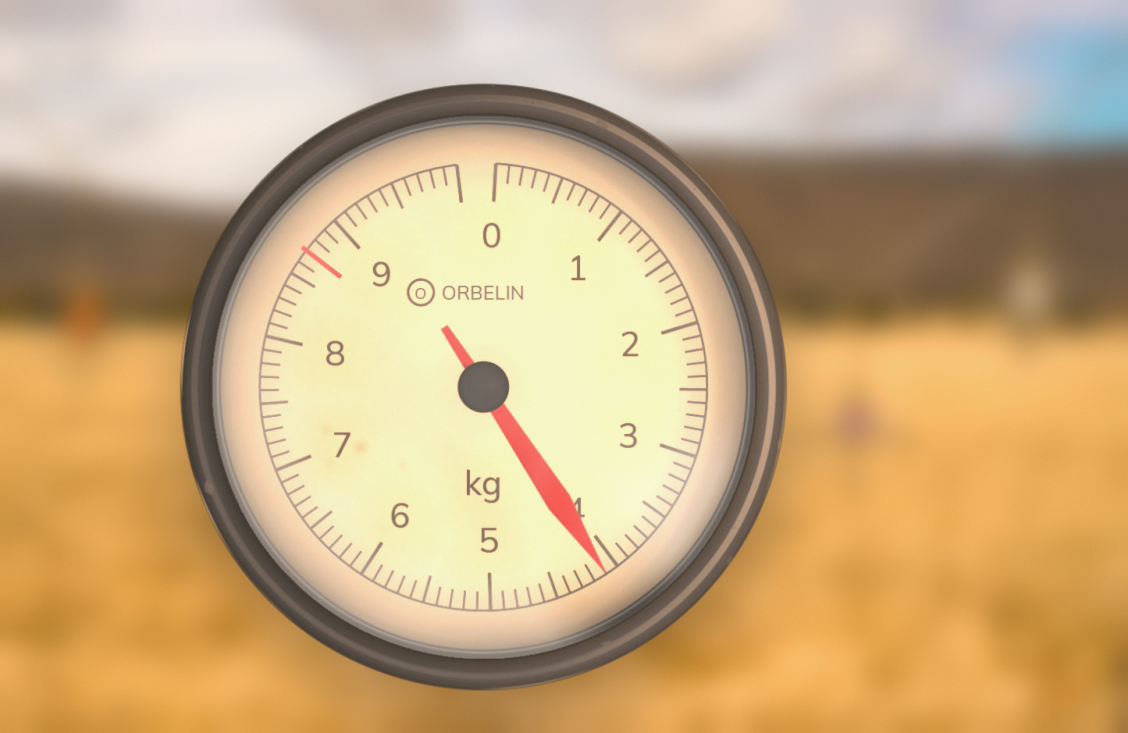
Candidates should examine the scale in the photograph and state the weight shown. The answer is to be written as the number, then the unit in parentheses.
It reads 4.1 (kg)
